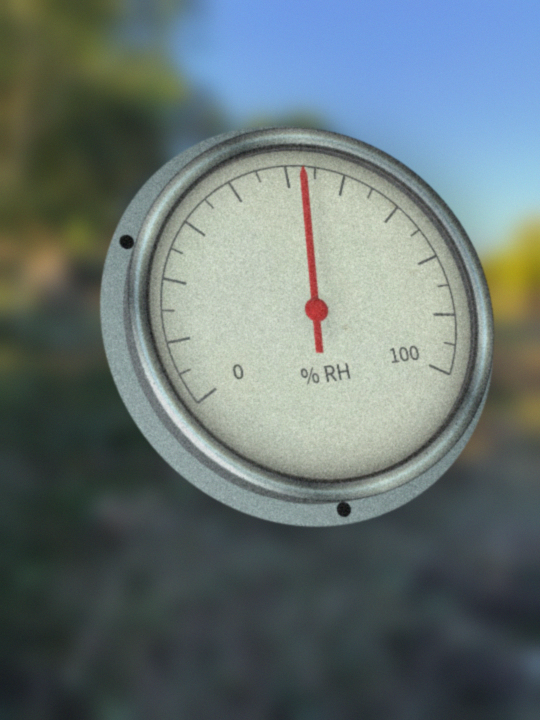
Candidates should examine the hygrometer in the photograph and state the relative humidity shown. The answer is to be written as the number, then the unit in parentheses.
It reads 52.5 (%)
